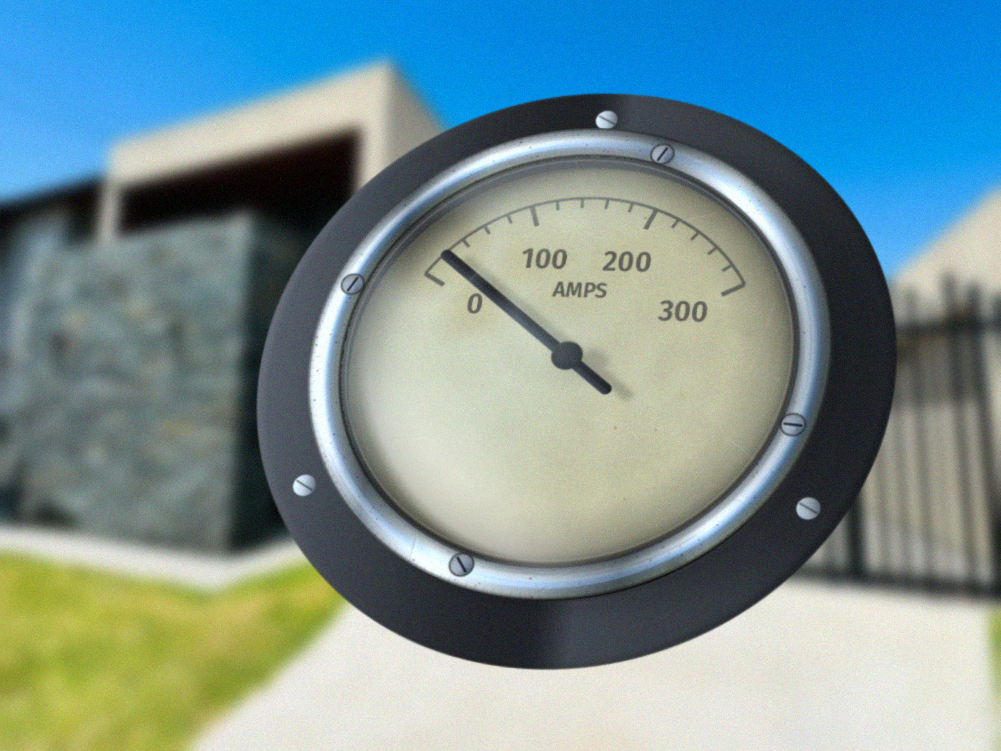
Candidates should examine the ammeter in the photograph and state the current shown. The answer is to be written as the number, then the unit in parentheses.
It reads 20 (A)
